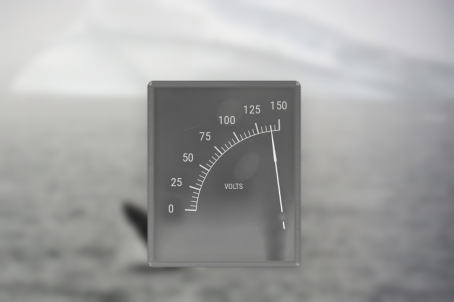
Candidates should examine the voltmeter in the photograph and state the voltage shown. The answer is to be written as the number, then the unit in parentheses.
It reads 140 (V)
